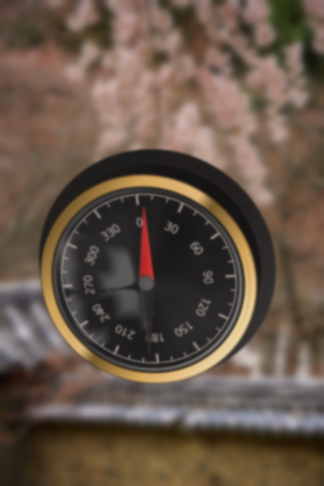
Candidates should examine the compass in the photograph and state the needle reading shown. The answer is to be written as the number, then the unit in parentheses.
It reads 5 (°)
